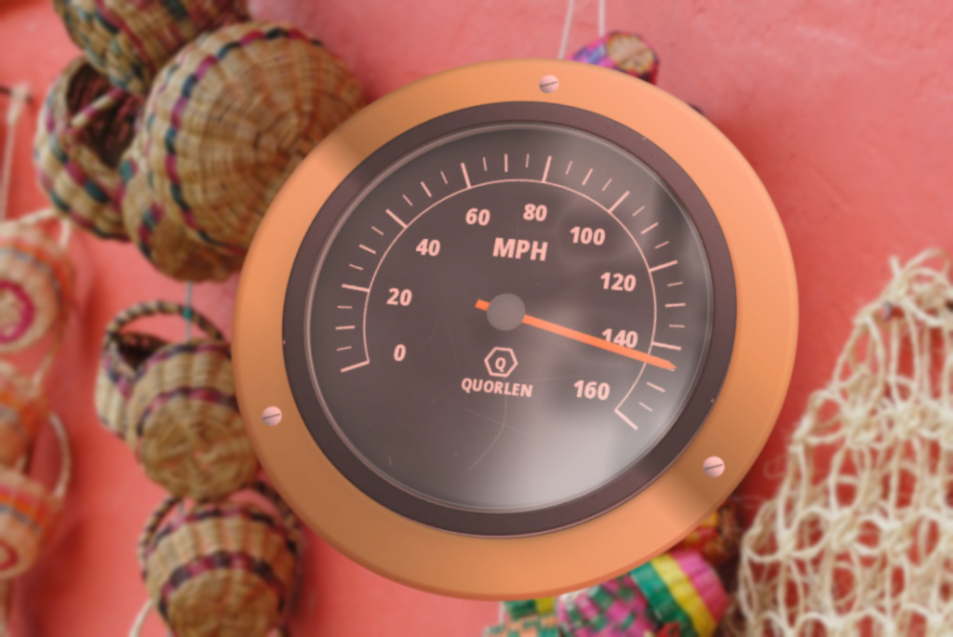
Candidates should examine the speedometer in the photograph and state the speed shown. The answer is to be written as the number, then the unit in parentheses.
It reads 145 (mph)
